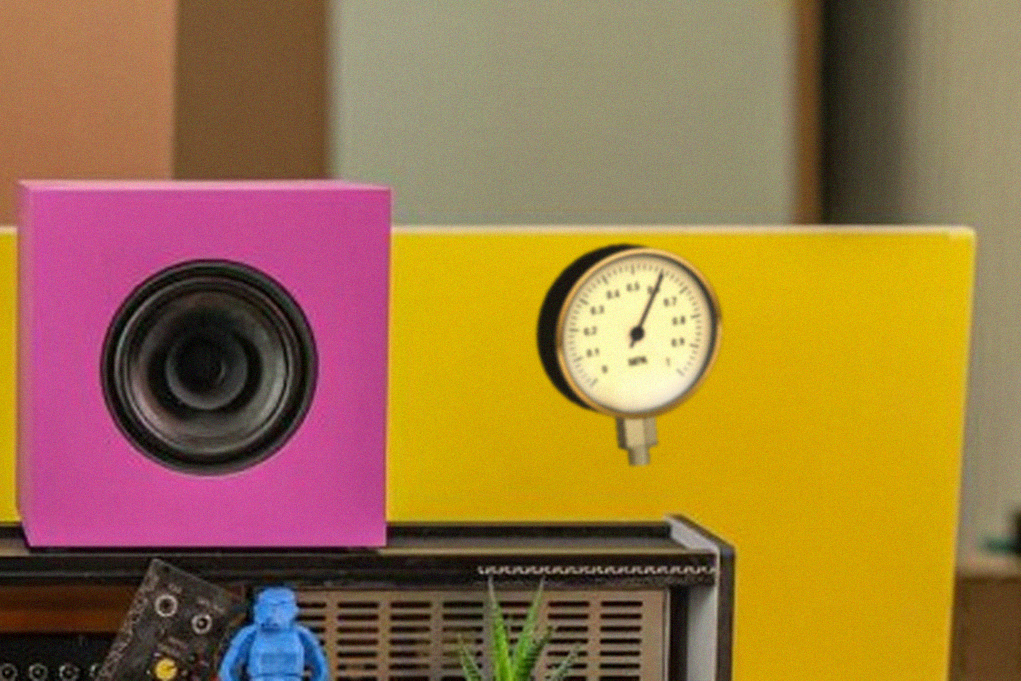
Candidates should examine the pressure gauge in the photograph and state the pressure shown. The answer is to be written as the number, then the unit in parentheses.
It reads 0.6 (MPa)
